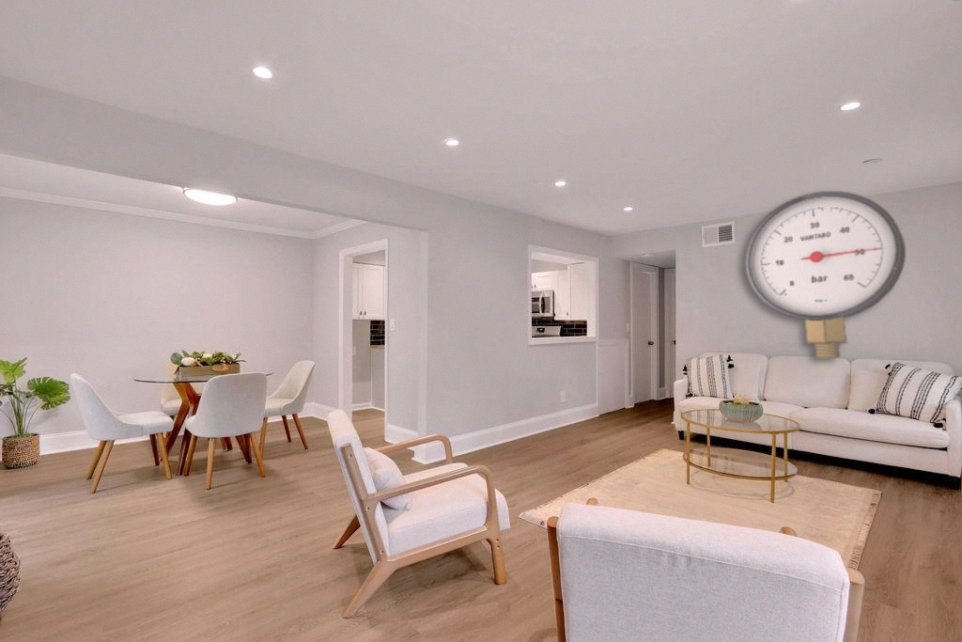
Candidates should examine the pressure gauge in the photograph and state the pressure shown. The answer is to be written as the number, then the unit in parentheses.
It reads 50 (bar)
